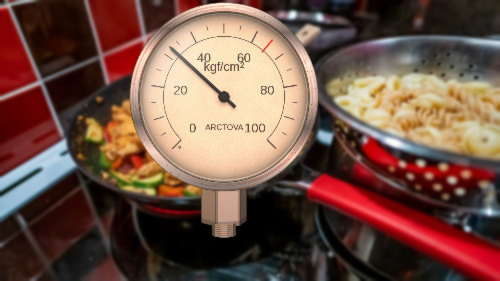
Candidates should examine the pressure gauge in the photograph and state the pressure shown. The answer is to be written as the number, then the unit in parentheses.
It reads 32.5 (kg/cm²)
